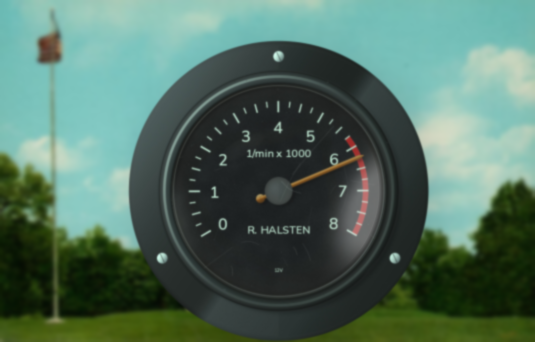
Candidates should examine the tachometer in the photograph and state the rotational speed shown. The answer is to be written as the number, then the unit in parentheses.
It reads 6250 (rpm)
